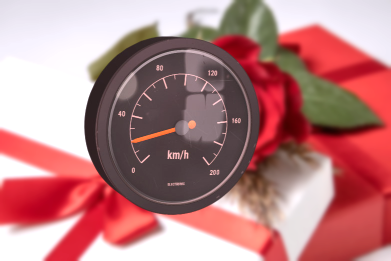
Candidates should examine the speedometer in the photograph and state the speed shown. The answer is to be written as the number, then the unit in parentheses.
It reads 20 (km/h)
